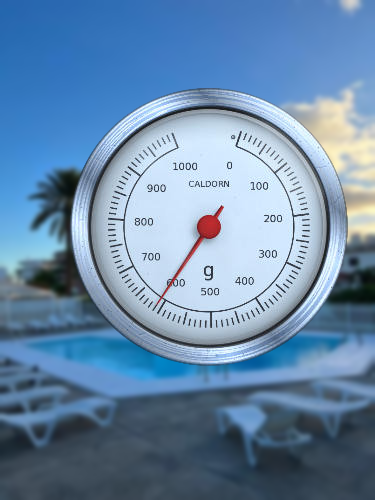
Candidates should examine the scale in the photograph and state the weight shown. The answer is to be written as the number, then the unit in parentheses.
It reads 610 (g)
